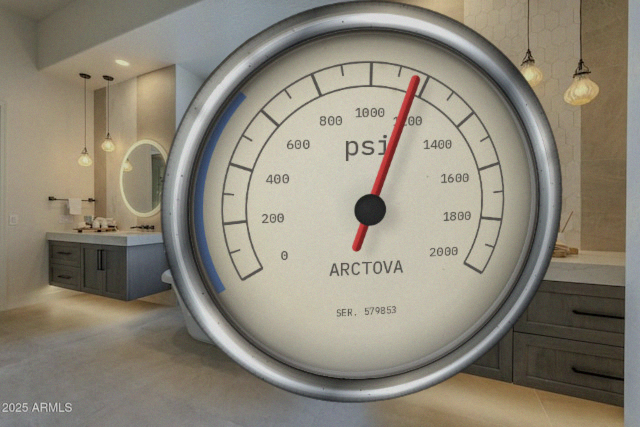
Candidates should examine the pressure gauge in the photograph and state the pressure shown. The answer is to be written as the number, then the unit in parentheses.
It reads 1150 (psi)
